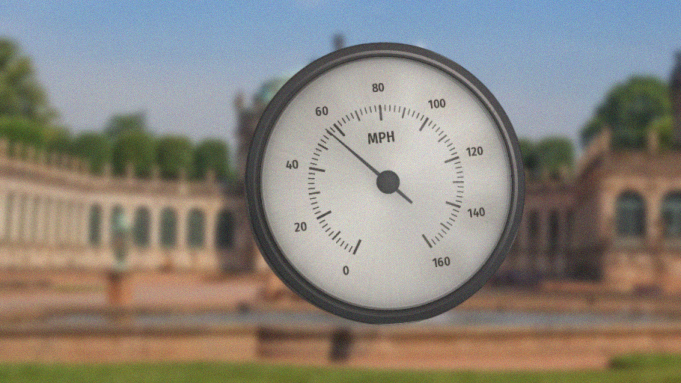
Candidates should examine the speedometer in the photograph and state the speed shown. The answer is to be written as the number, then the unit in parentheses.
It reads 56 (mph)
